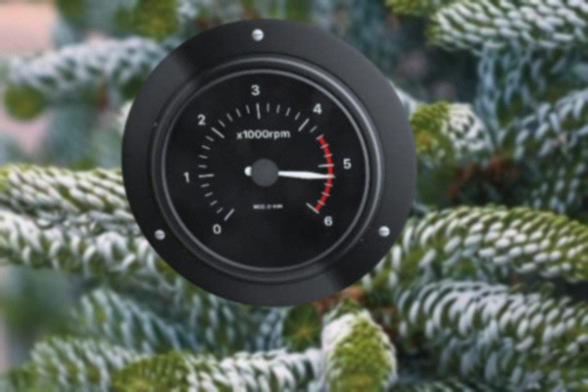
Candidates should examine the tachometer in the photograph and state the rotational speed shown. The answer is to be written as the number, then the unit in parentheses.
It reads 5200 (rpm)
